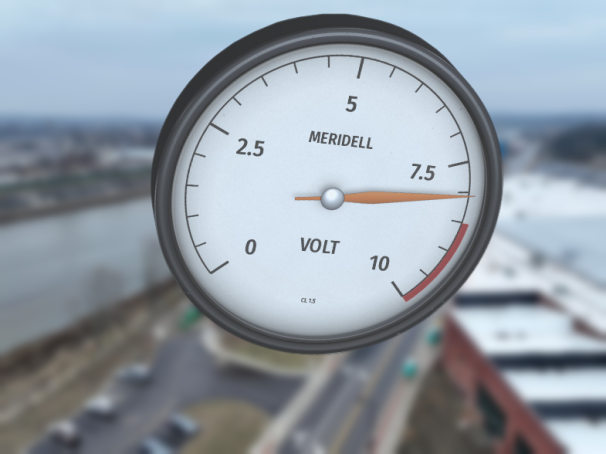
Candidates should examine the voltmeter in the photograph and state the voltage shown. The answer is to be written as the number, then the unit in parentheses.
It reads 8 (V)
